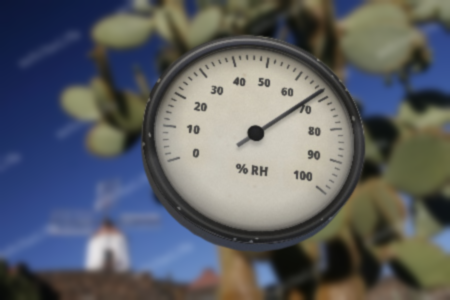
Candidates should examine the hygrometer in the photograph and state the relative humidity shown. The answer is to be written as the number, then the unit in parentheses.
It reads 68 (%)
